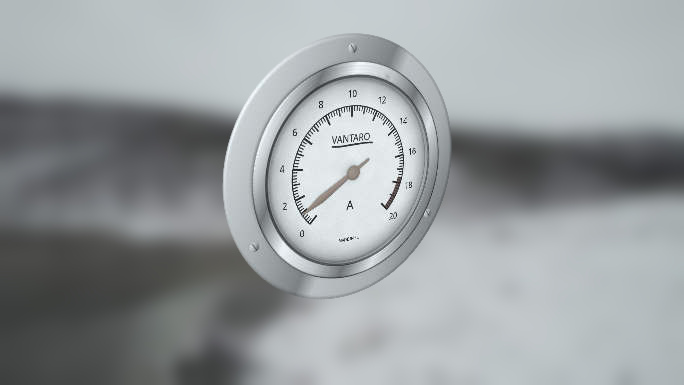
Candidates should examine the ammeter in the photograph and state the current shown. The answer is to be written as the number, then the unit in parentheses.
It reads 1 (A)
